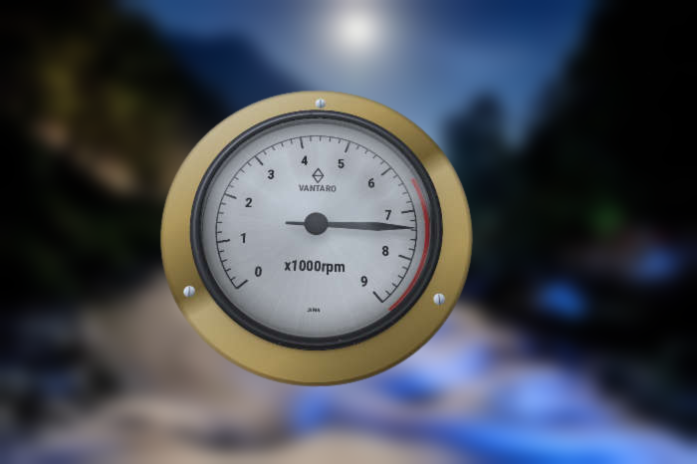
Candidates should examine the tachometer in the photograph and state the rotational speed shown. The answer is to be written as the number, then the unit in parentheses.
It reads 7400 (rpm)
